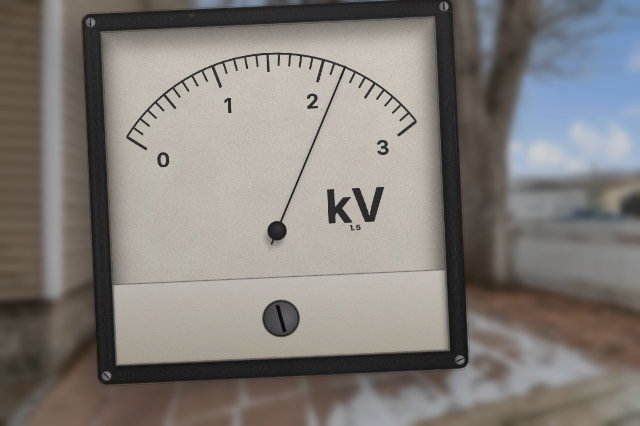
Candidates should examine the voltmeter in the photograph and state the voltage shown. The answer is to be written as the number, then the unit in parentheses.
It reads 2.2 (kV)
